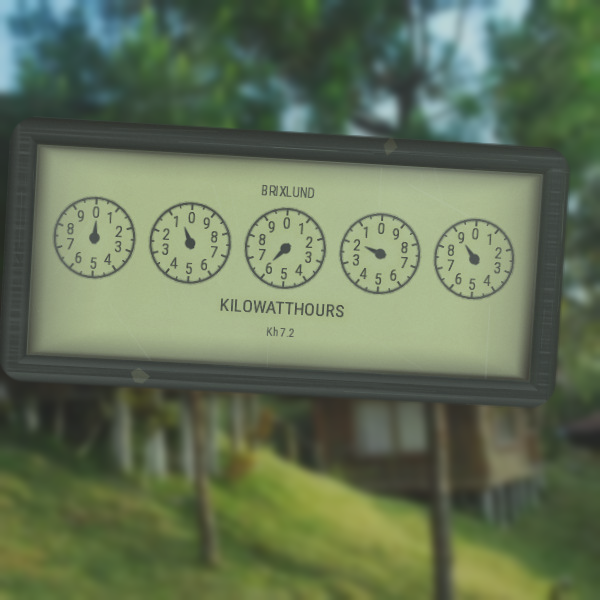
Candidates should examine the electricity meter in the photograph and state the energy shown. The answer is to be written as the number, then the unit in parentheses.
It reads 619 (kWh)
